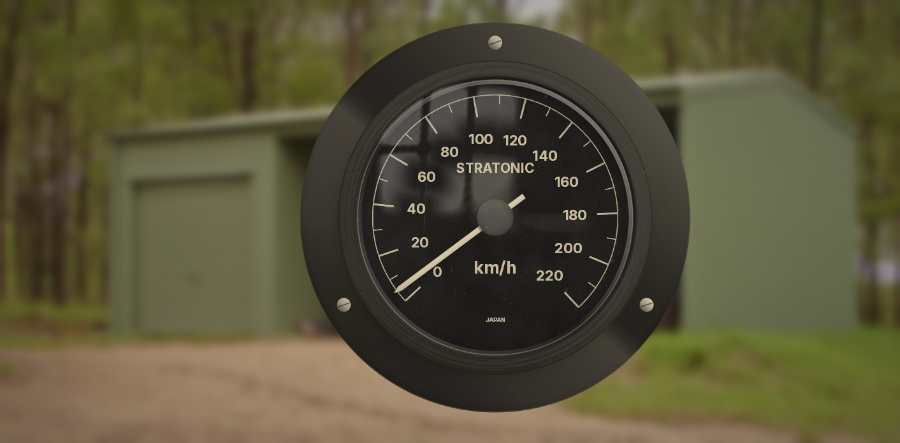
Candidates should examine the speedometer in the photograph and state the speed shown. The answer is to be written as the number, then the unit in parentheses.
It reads 5 (km/h)
